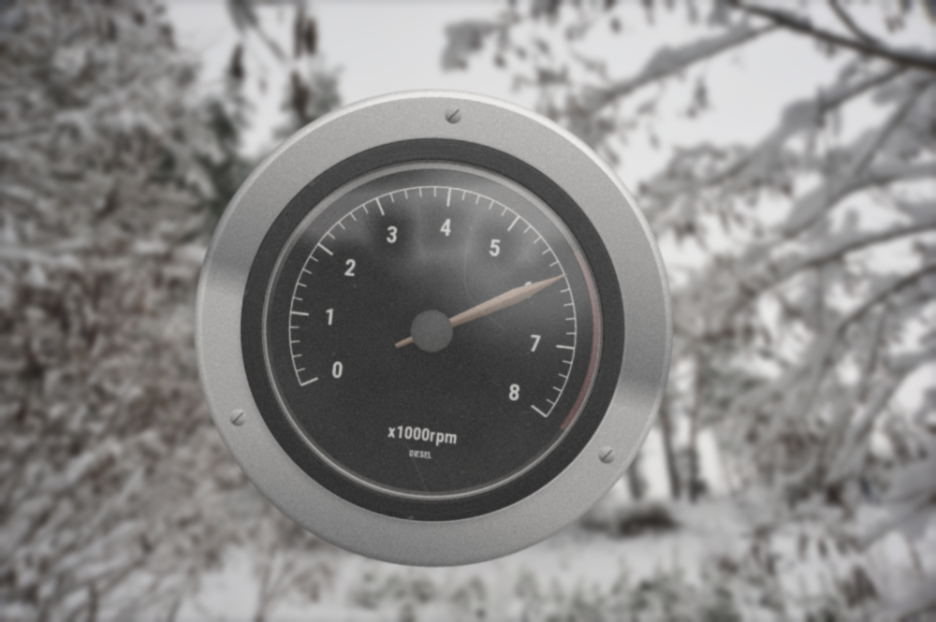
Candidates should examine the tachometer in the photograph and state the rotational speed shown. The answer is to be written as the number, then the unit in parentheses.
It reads 6000 (rpm)
